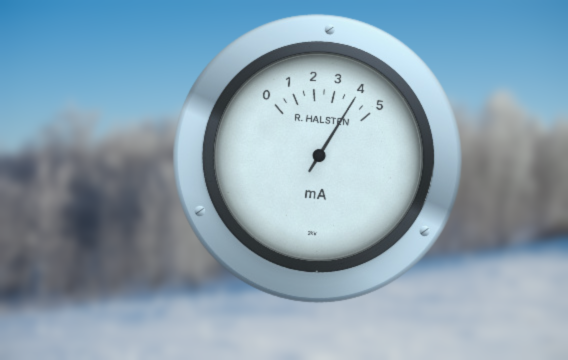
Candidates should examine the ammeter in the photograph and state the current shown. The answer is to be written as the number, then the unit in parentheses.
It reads 4 (mA)
